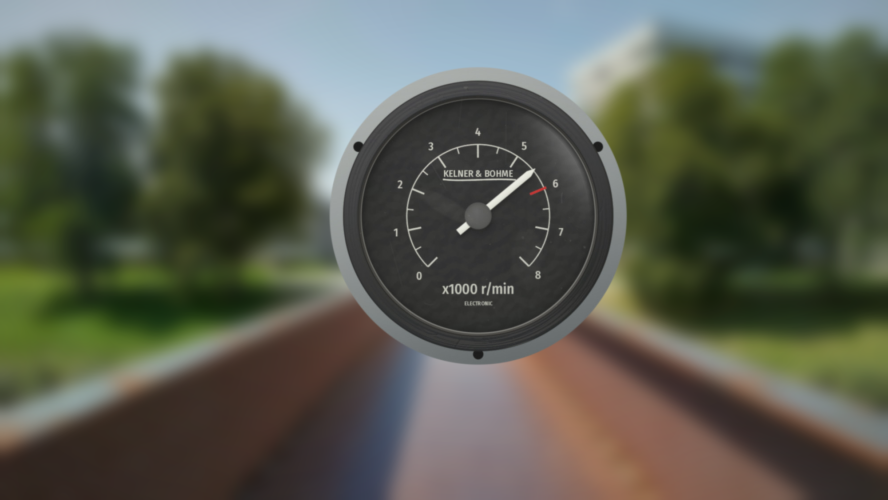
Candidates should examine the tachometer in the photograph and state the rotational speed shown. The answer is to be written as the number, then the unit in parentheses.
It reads 5500 (rpm)
